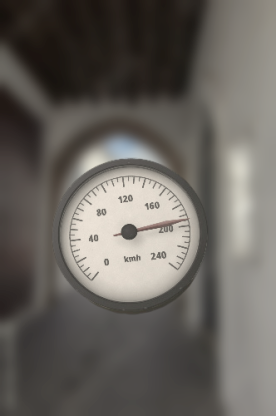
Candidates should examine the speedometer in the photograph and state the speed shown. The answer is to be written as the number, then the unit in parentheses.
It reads 195 (km/h)
